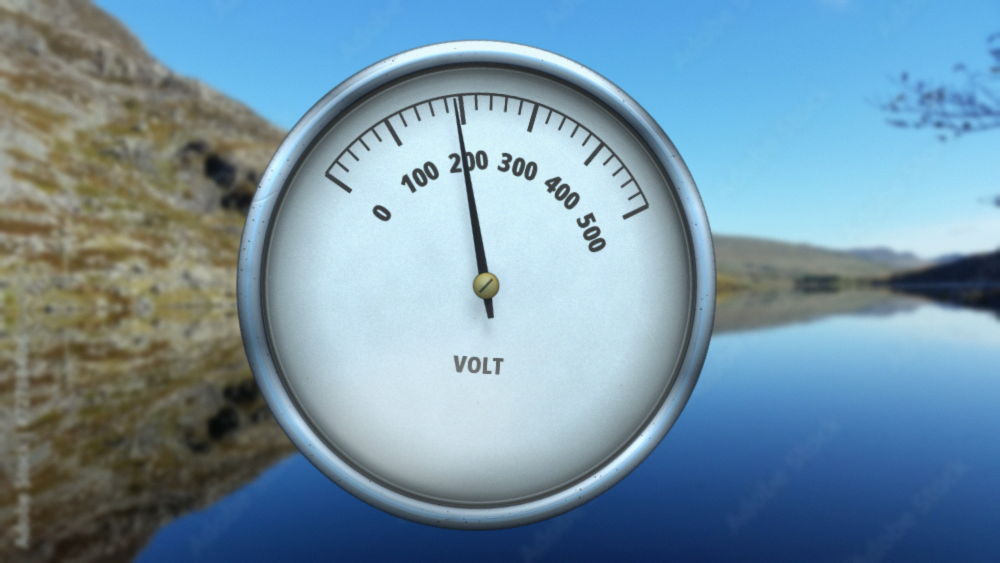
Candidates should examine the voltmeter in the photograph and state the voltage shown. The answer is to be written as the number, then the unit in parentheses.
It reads 190 (V)
